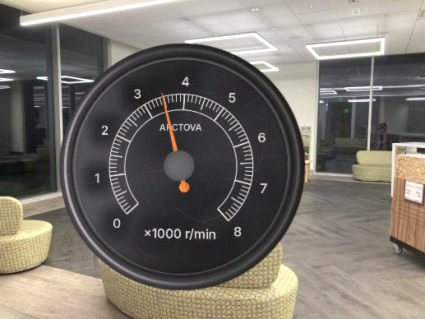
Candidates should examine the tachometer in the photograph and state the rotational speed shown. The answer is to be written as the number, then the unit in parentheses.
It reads 3500 (rpm)
